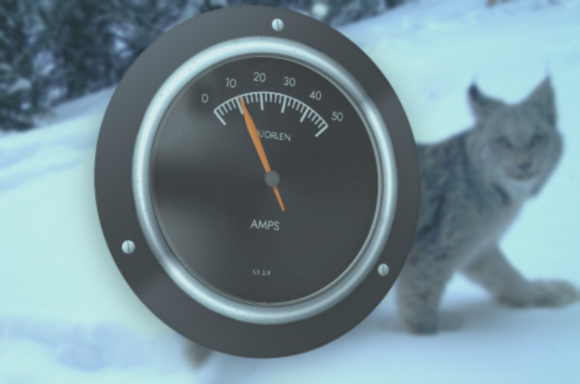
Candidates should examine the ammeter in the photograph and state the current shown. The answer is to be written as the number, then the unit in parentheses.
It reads 10 (A)
